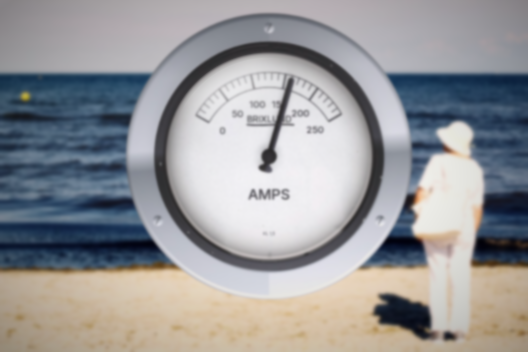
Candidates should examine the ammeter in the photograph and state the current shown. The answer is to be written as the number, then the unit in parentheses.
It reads 160 (A)
